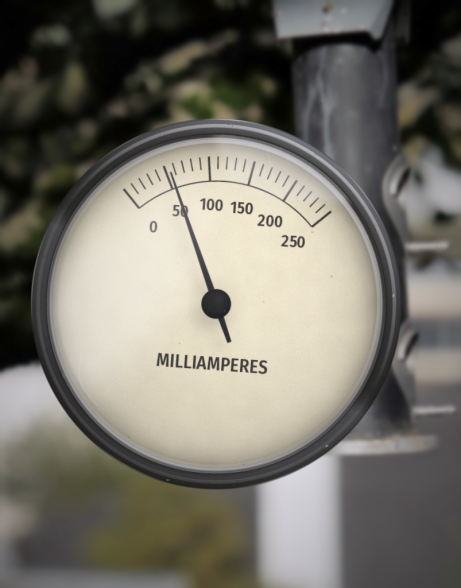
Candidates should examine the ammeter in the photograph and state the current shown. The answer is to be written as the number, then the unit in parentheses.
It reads 55 (mA)
